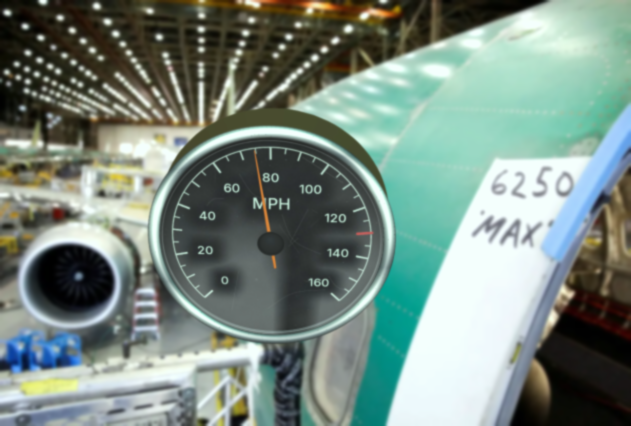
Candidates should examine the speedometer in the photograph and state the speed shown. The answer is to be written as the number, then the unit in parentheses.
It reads 75 (mph)
